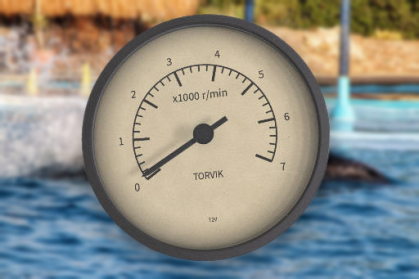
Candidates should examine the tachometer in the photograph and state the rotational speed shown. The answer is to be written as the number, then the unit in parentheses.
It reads 100 (rpm)
